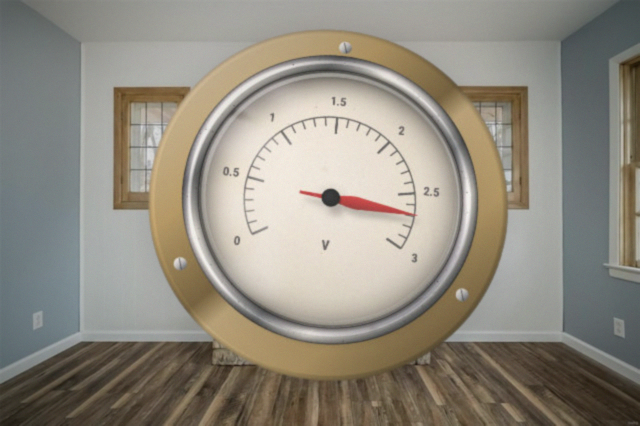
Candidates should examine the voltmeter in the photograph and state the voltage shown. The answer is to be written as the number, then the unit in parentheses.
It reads 2.7 (V)
